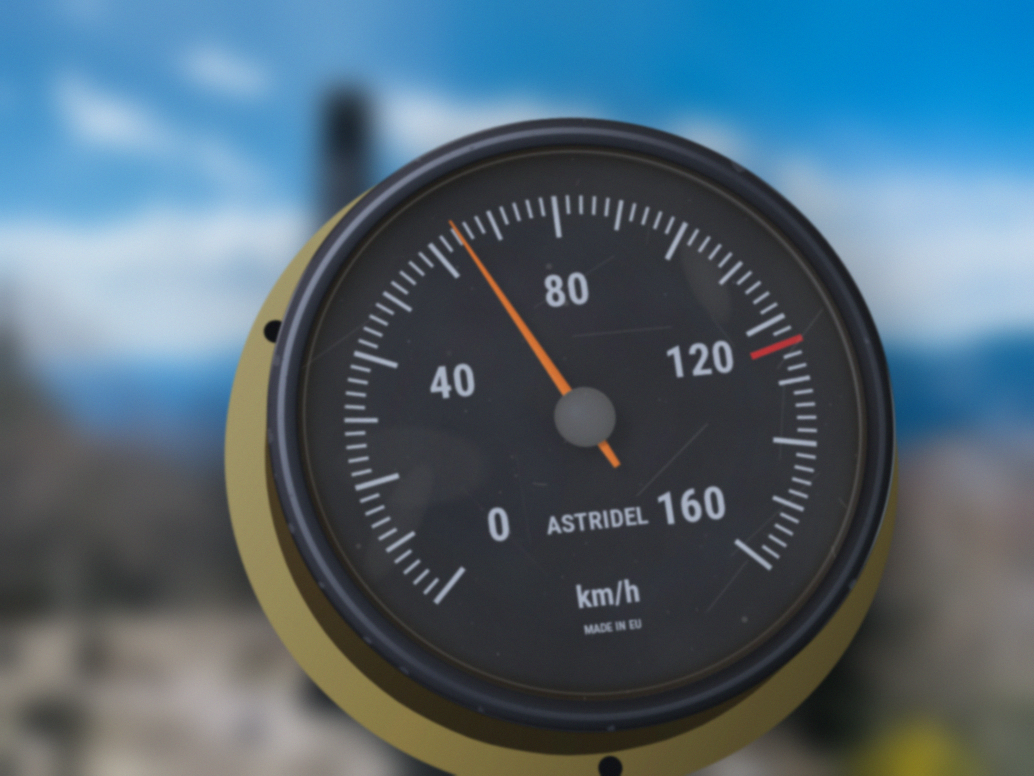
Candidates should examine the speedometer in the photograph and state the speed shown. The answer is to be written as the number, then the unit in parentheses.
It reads 64 (km/h)
